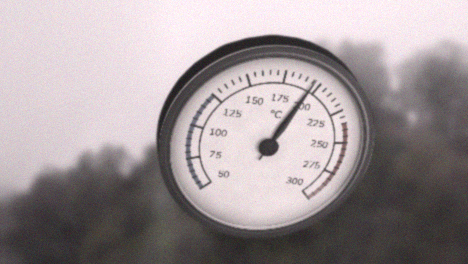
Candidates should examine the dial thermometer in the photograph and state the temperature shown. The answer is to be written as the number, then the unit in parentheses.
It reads 195 (°C)
